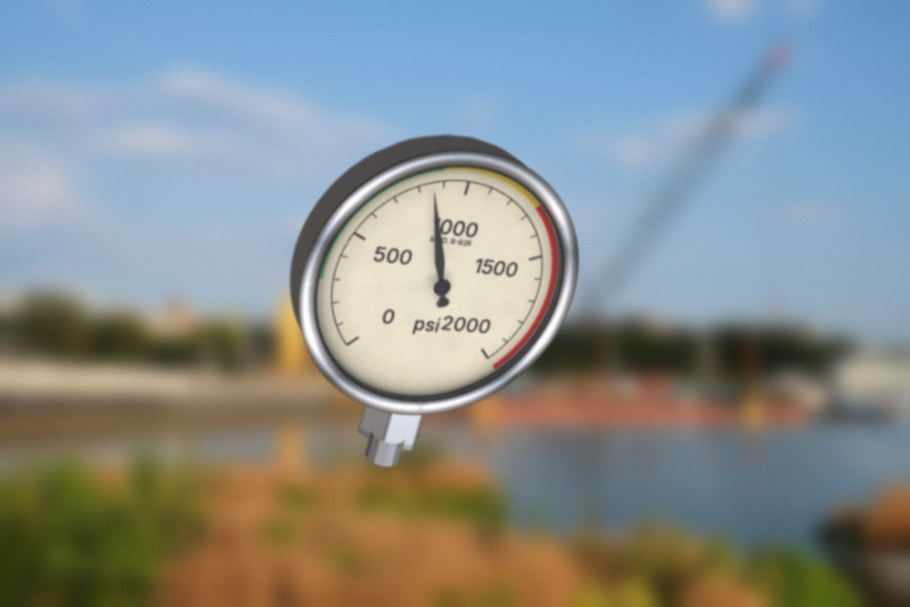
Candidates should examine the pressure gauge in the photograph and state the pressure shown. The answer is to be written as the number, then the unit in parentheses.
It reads 850 (psi)
